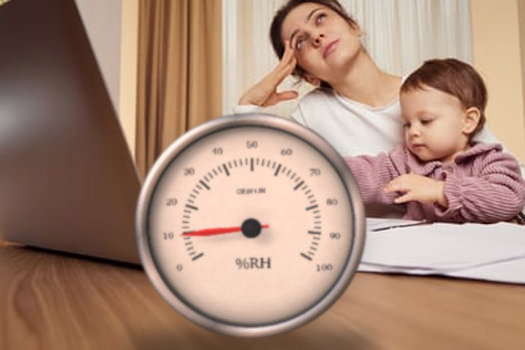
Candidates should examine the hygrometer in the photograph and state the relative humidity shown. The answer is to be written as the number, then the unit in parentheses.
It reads 10 (%)
